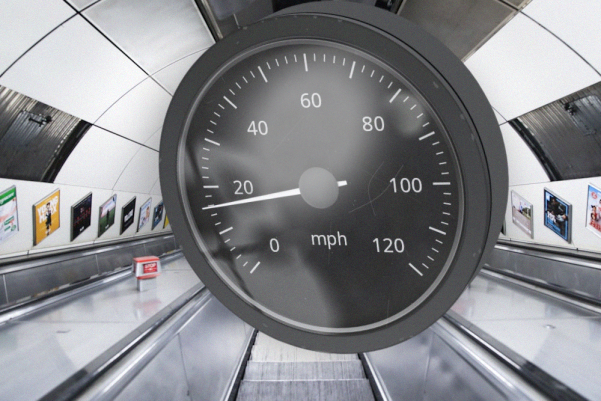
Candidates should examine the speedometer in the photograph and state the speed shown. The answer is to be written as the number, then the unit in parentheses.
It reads 16 (mph)
